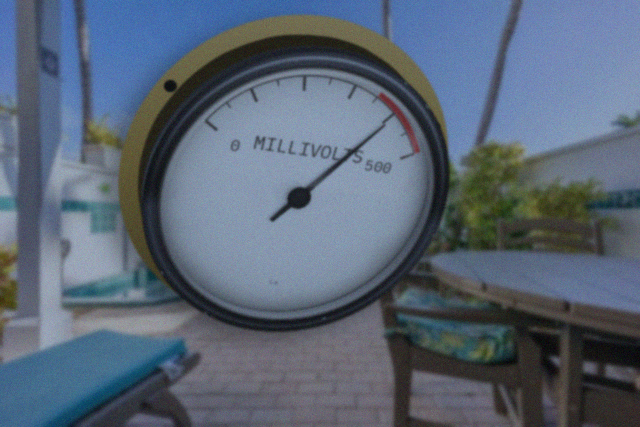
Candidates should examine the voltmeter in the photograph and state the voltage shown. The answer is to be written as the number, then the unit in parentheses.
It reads 400 (mV)
